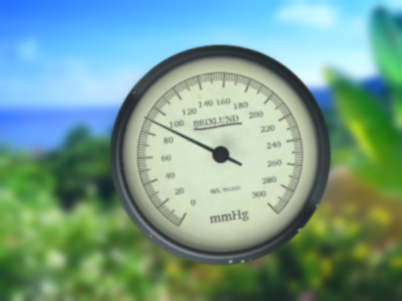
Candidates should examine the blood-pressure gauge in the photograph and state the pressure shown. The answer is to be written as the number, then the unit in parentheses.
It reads 90 (mmHg)
